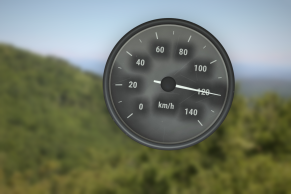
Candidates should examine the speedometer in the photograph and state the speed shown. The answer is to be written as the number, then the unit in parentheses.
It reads 120 (km/h)
